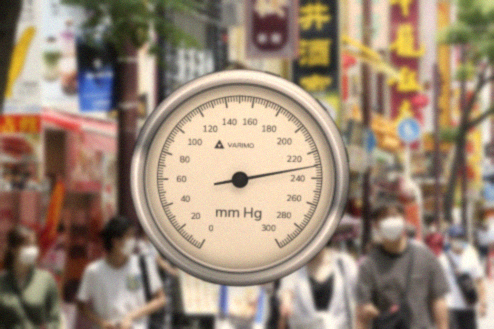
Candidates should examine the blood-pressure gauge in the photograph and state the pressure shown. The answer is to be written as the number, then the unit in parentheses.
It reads 230 (mmHg)
